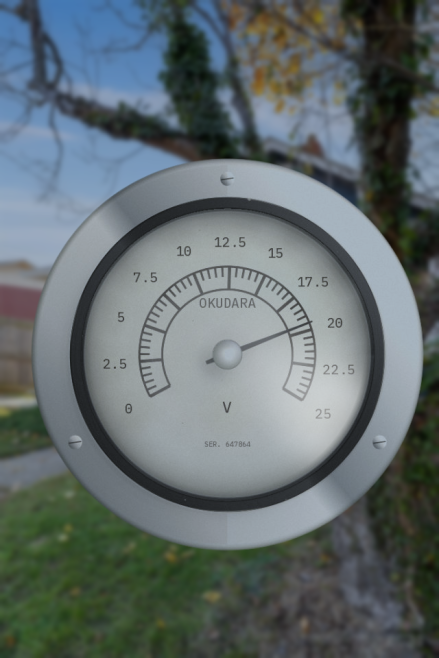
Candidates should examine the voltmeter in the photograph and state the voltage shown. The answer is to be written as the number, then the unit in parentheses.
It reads 19.5 (V)
